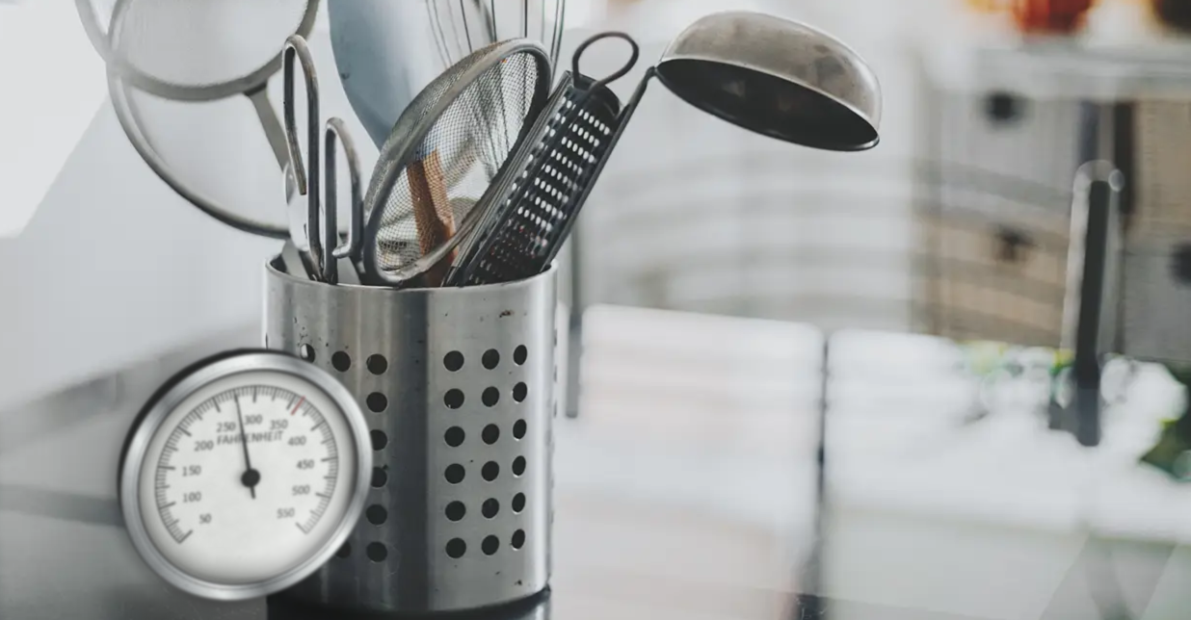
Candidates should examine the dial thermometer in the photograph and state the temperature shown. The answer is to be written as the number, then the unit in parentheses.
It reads 275 (°F)
